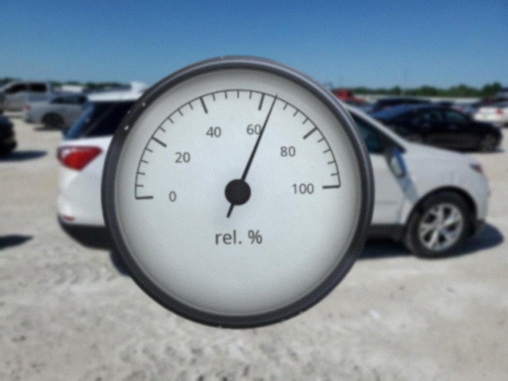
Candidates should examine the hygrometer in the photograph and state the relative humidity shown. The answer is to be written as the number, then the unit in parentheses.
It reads 64 (%)
